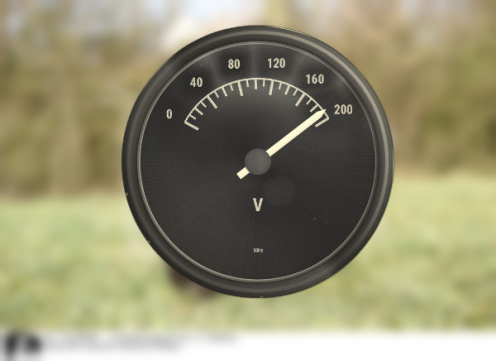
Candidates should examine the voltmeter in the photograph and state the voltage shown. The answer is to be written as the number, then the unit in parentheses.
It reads 190 (V)
